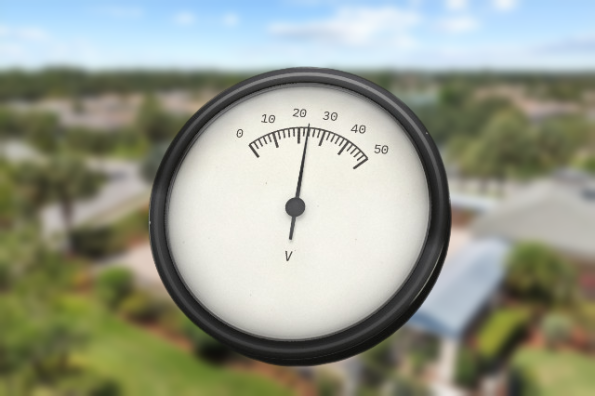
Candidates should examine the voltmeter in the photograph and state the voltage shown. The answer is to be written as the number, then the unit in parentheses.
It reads 24 (V)
